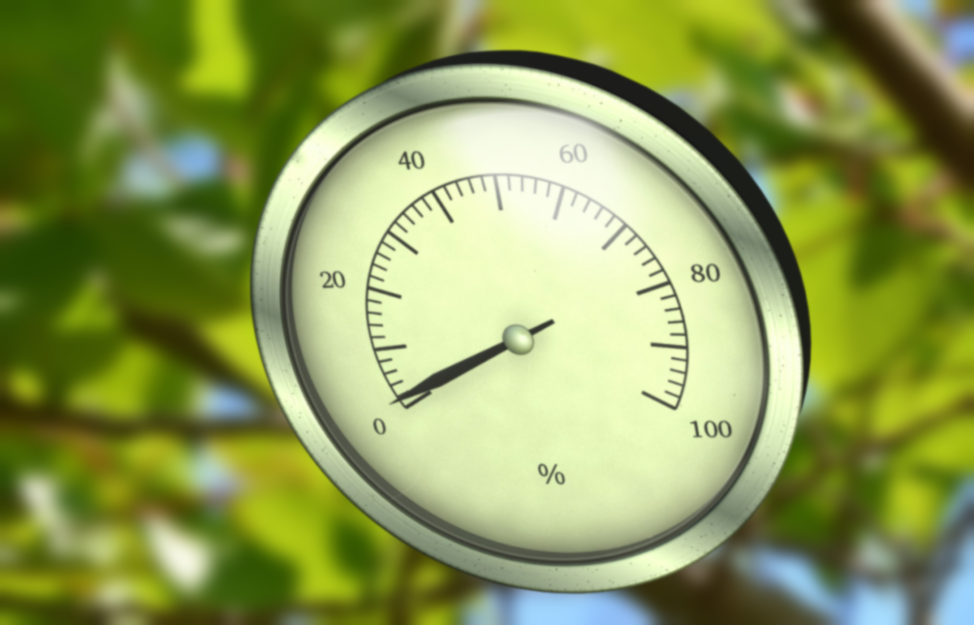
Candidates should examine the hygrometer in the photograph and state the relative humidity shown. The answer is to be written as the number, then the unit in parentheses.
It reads 2 (%)
